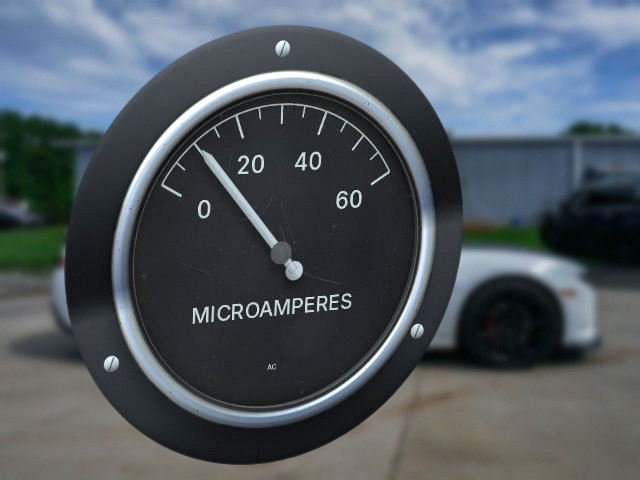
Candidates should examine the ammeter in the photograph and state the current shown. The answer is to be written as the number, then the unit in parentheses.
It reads 10 (µA)
